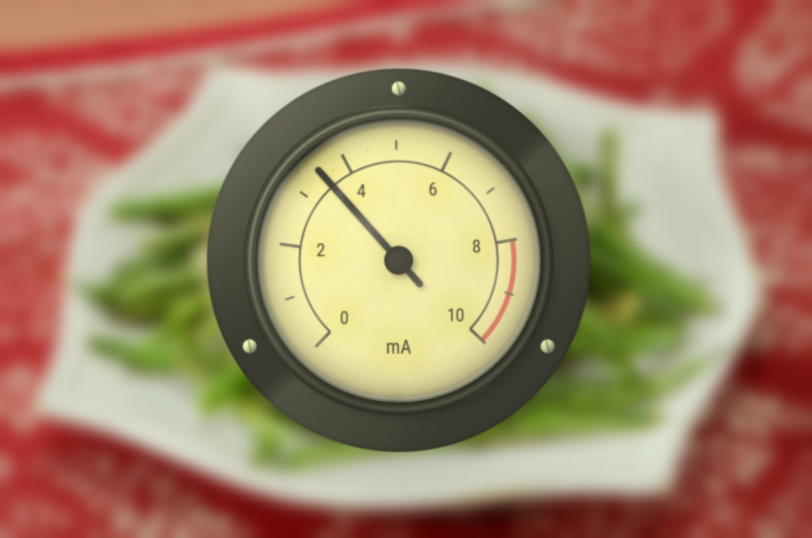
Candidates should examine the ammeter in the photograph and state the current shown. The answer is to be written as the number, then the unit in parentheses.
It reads 3.5 (mA)
